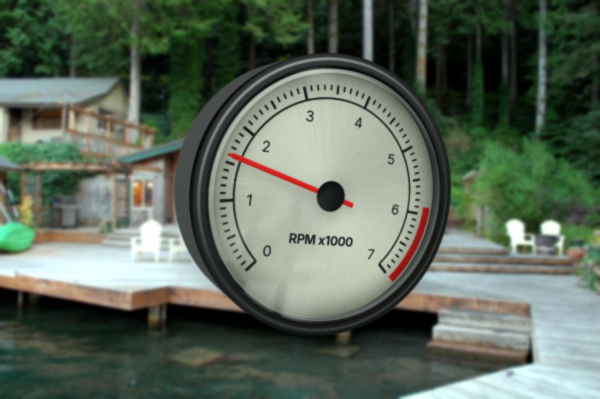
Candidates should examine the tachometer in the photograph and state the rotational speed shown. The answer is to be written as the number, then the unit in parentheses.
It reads 1600 (rpm)
